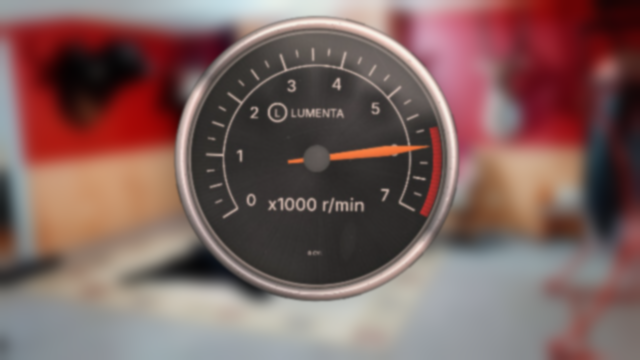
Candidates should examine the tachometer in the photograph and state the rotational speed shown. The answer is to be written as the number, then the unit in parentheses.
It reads 6000 (rpm)
